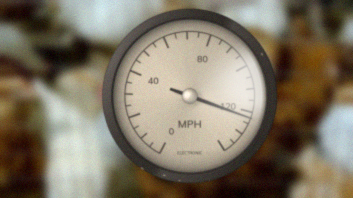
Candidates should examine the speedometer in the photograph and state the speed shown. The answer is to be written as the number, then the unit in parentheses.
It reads 122.5 (mph)
